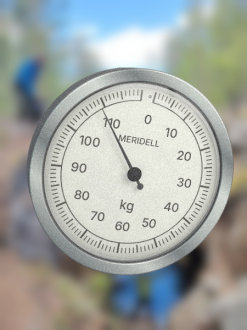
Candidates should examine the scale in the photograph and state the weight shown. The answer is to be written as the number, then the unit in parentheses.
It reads 109 (kg)
